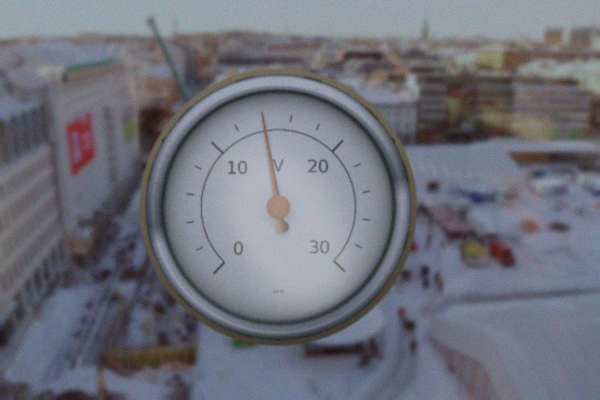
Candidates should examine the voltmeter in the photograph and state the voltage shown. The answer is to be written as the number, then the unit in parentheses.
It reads 14 (V)
